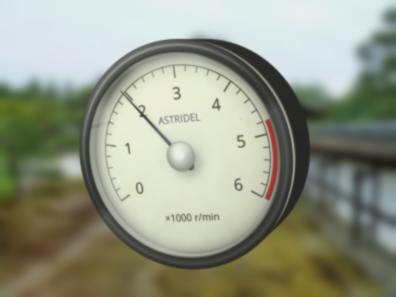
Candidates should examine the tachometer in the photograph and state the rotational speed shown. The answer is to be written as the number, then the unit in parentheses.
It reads 2000 (rpm)
